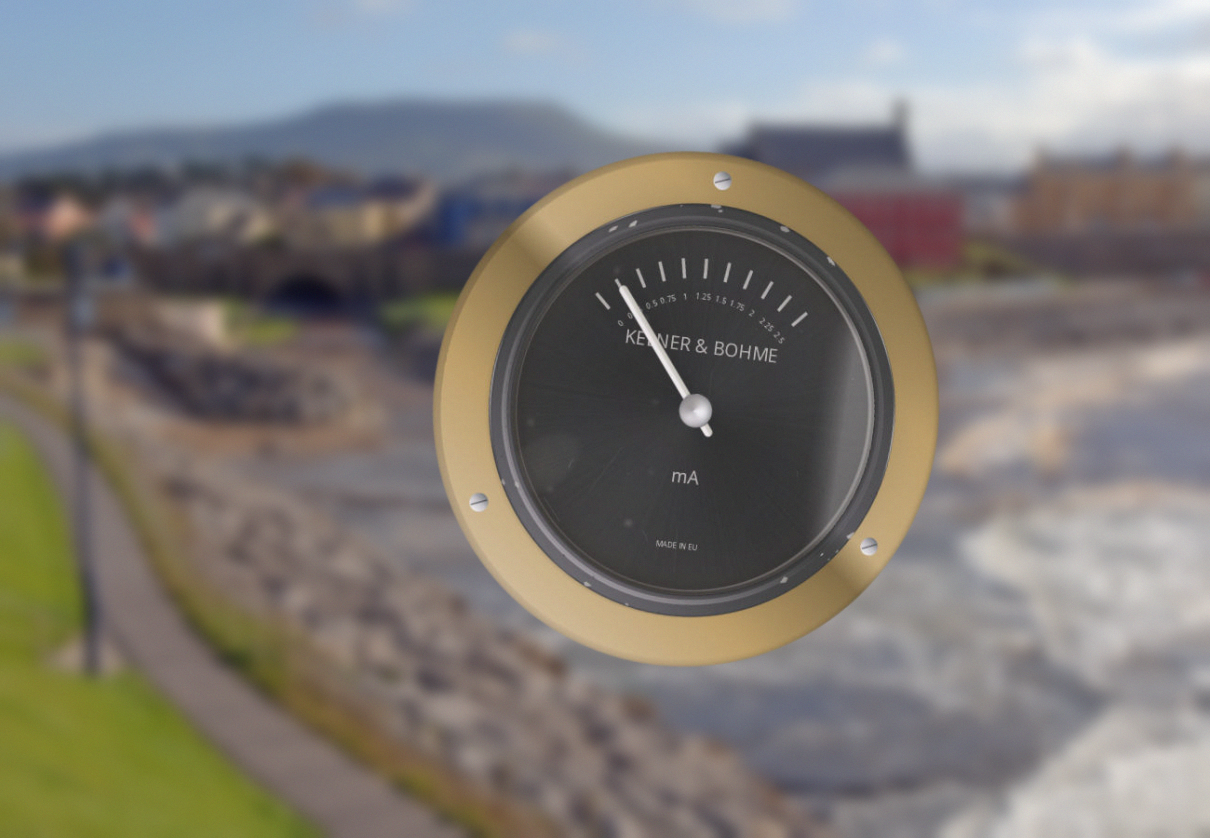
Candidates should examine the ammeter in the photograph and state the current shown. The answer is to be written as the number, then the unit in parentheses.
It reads 0.25 (mA)
